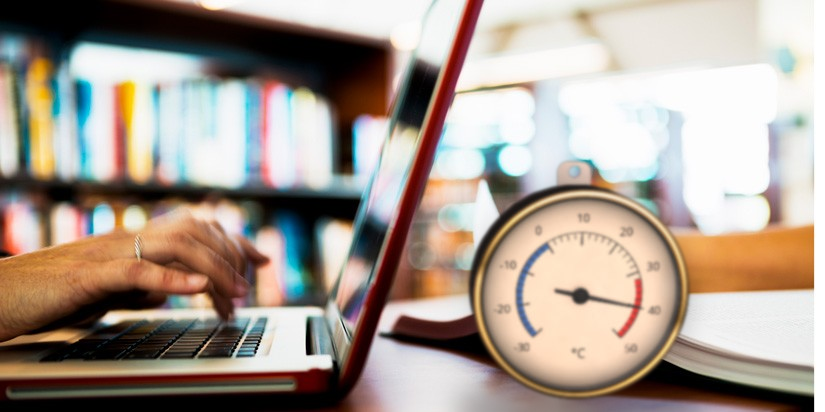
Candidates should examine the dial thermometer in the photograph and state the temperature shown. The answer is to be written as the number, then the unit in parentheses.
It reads 40 (°C)
